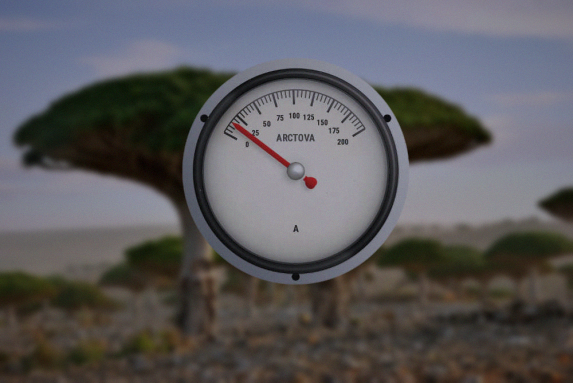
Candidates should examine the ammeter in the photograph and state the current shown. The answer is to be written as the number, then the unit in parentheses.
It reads 15 (A)
